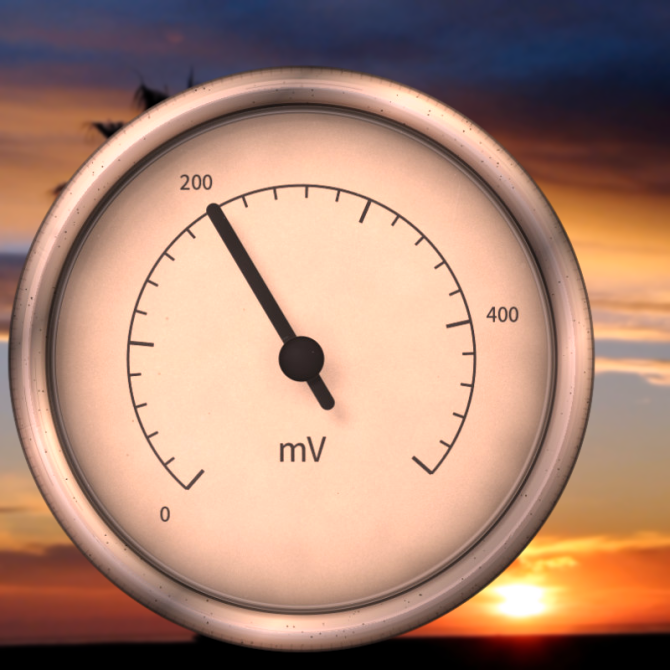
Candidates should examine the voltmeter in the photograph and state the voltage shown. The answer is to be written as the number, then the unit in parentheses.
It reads 200 (mV)
